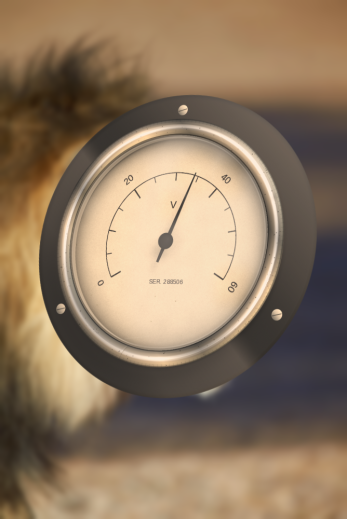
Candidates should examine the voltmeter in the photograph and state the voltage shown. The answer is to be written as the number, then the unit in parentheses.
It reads 35 (V)
